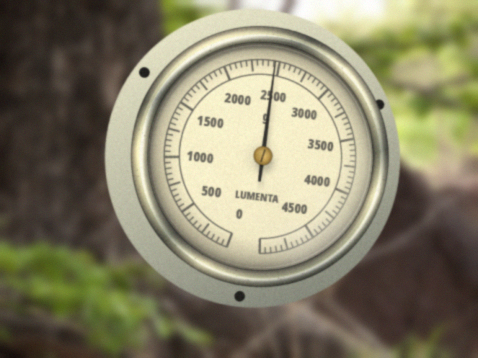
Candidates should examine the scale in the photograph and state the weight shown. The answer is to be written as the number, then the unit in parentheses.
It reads 2450 (g)
